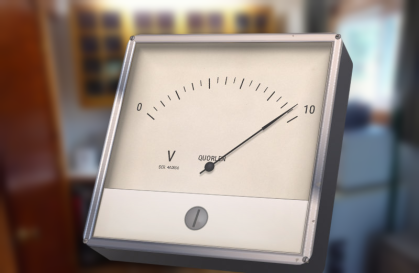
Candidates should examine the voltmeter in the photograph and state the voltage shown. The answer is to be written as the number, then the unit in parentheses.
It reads 9.5 (V)
